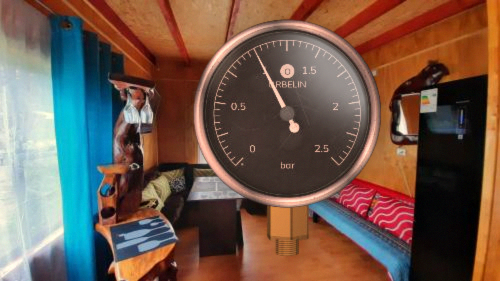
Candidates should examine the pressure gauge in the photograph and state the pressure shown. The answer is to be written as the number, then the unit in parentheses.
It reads 1 (bar)
